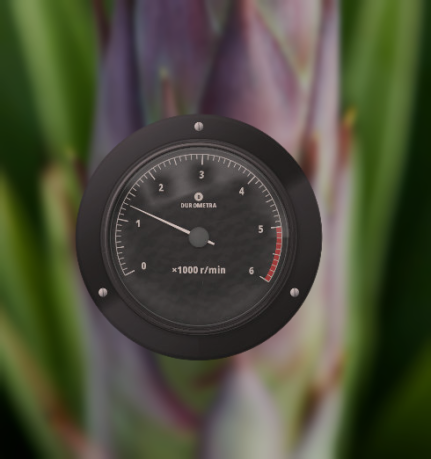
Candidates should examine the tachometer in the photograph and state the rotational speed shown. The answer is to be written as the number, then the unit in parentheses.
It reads 1300 (rpm)
